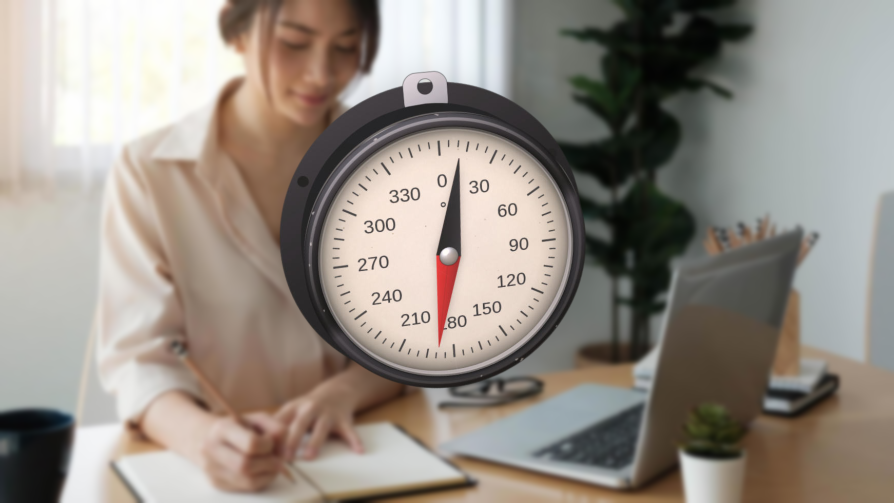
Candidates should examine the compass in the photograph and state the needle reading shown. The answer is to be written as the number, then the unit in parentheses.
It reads 190 (°)
